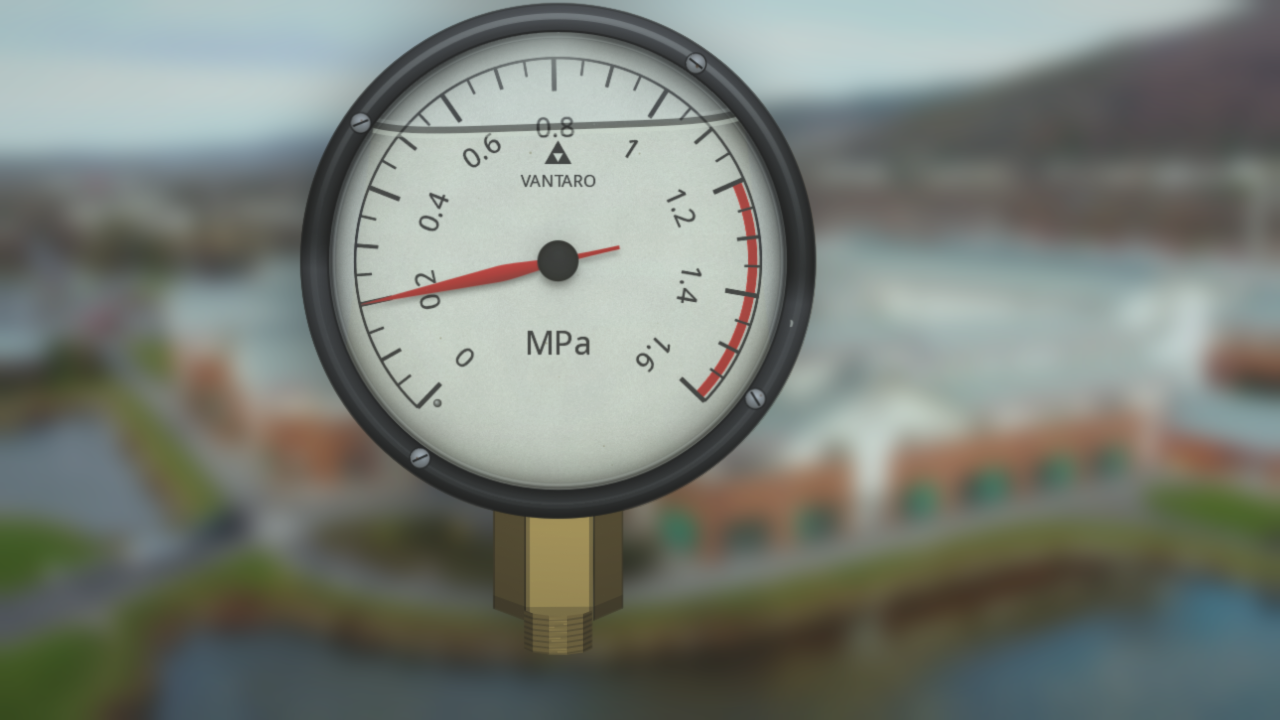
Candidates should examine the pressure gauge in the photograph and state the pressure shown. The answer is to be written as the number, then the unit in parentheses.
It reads 0.2 (MPa)
